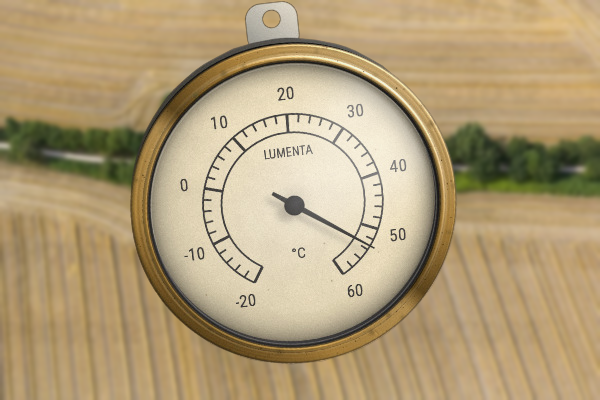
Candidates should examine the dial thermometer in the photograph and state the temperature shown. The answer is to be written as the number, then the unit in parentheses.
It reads 53 (°C)
